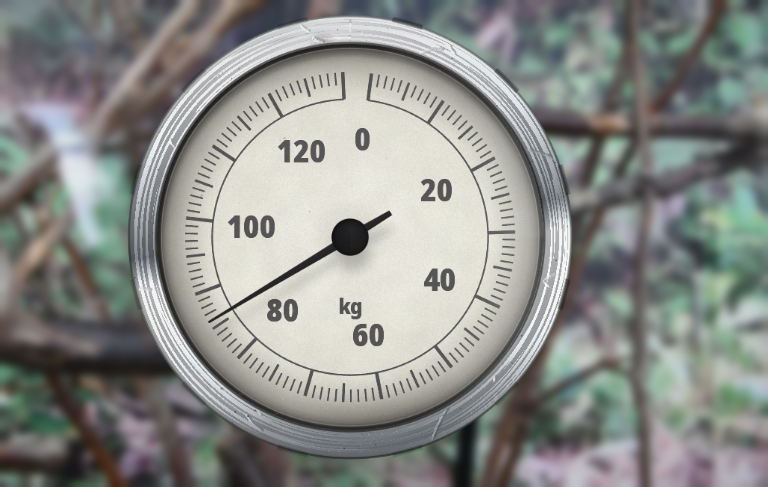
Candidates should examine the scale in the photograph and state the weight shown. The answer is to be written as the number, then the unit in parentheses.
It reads 86 (kg)
